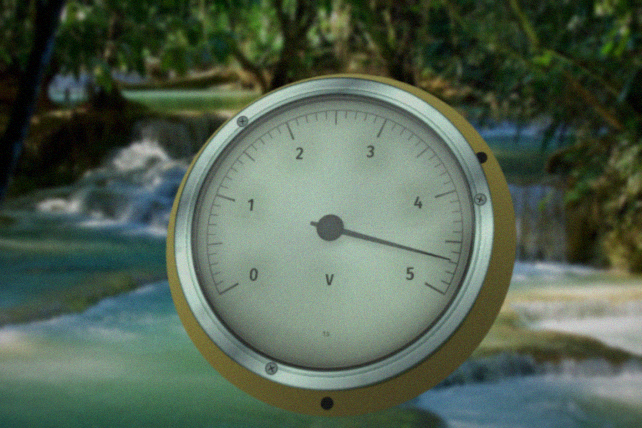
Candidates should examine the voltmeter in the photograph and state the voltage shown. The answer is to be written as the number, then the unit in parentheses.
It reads 4.7 (V)
